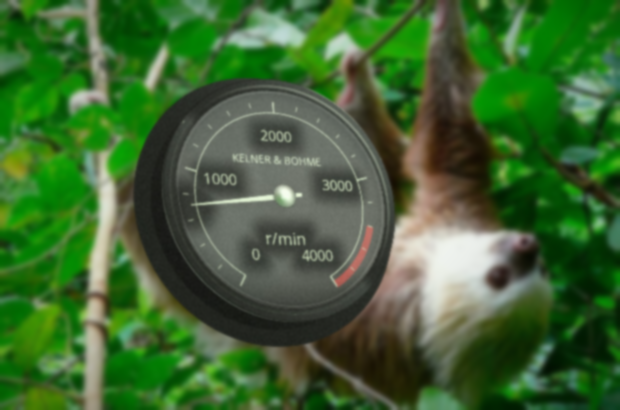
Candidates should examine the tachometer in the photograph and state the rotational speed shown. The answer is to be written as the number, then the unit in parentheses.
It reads 700 (rpm)
